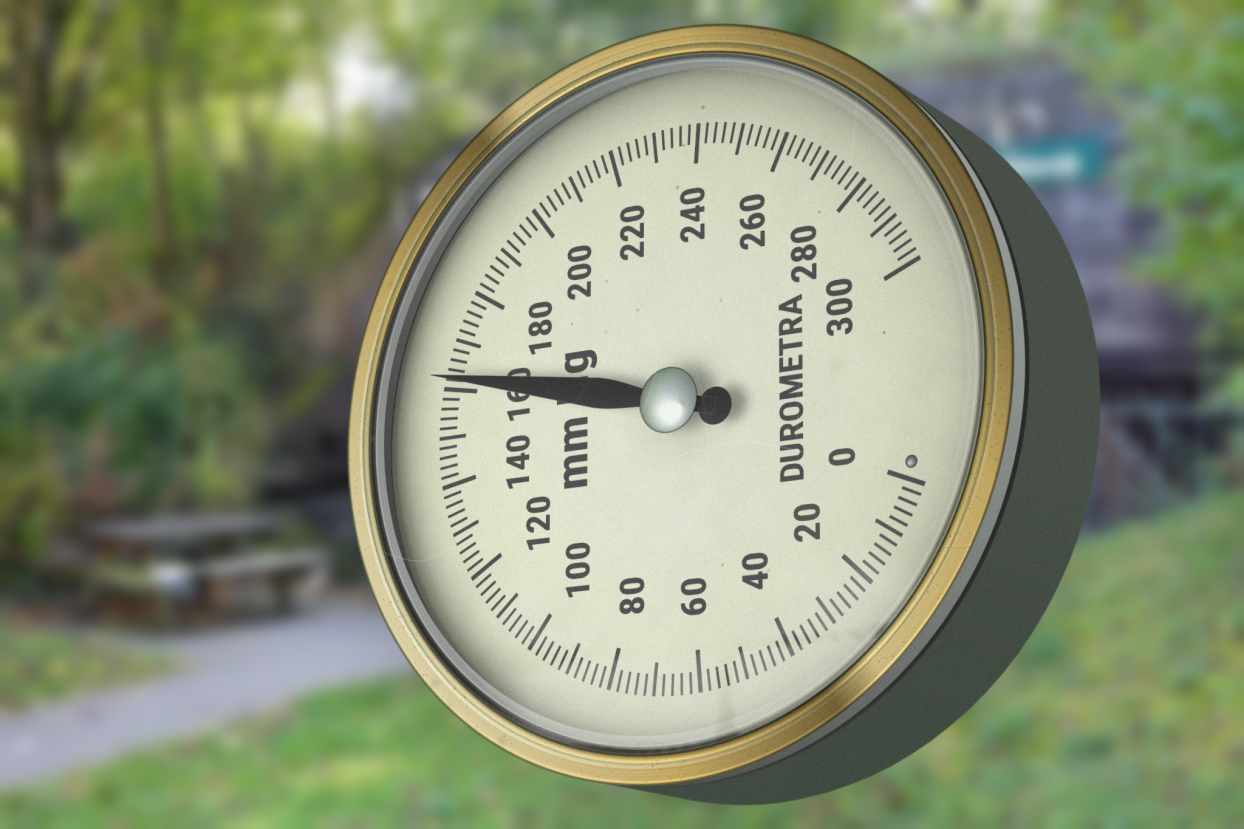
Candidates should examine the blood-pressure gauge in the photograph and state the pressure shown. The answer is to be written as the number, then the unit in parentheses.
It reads 162 (mmHg)
